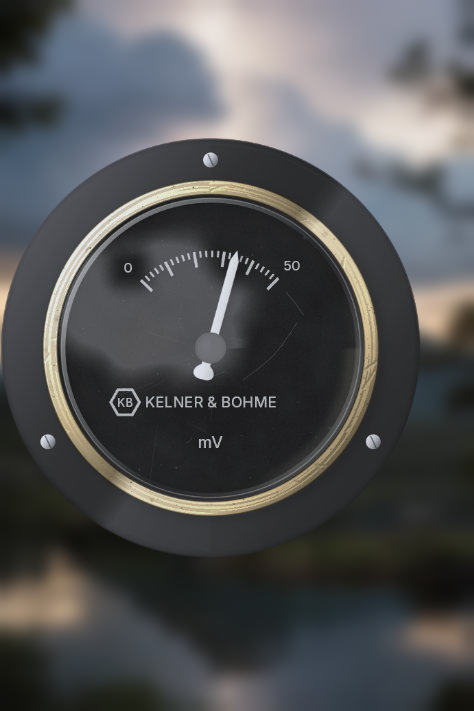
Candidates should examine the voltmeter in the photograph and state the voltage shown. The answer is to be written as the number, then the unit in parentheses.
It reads 34 (mV)
